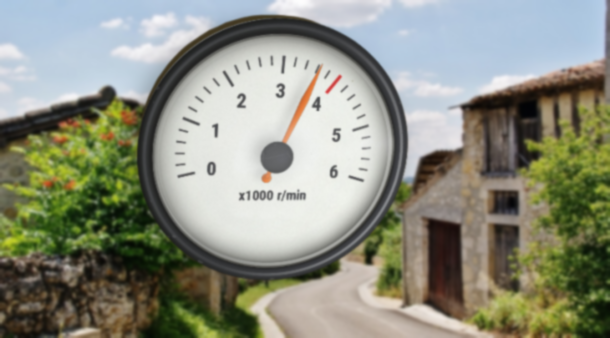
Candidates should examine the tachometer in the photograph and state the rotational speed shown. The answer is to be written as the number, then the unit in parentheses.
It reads 3600 (rpm)
